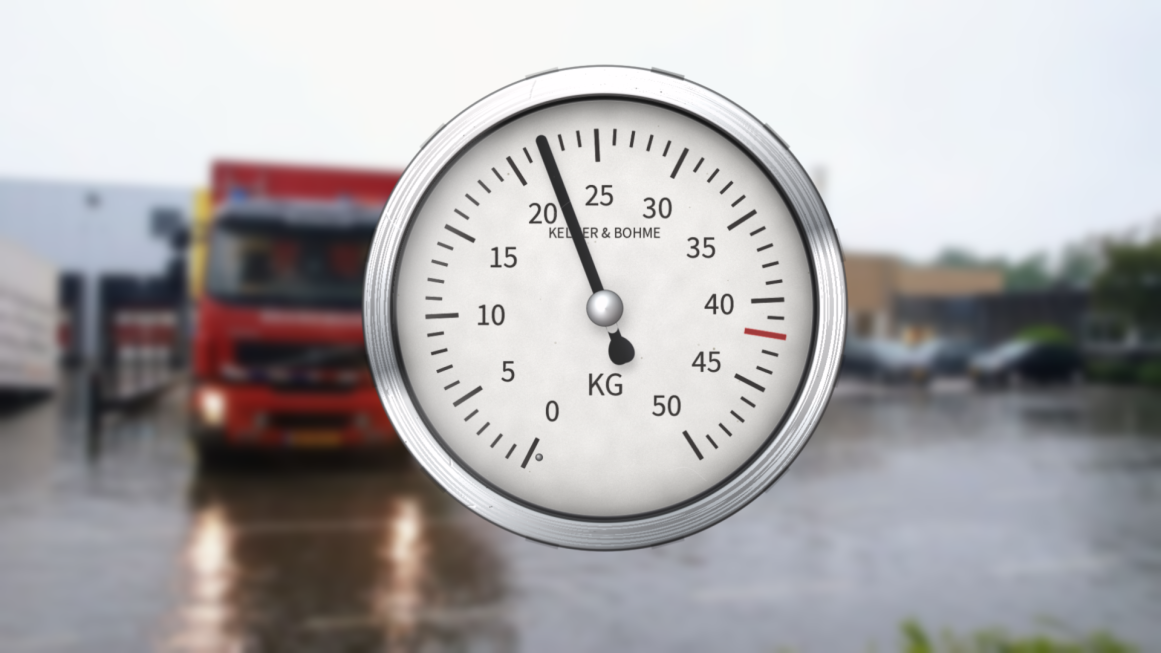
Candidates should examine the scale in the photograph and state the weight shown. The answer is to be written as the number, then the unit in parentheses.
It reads 22 (kg)
